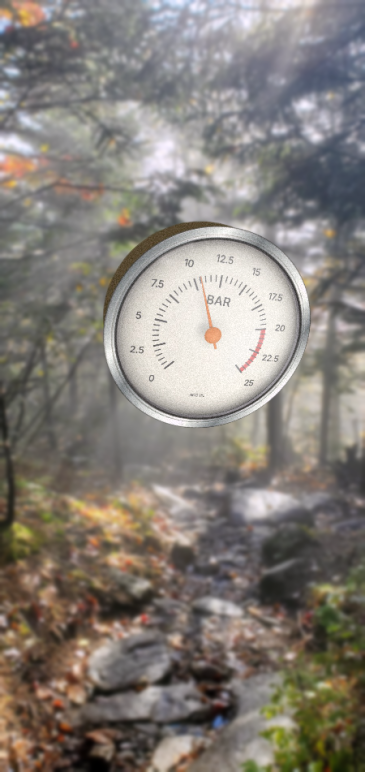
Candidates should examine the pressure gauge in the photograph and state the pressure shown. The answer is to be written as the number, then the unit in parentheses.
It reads 10.5 (bar)
